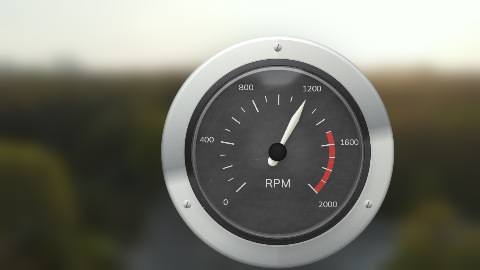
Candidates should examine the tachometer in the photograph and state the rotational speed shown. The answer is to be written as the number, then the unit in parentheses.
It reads 1200 (rpm)
